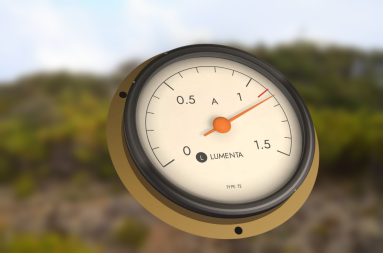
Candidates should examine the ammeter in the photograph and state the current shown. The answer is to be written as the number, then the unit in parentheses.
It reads 1.15 (A)
